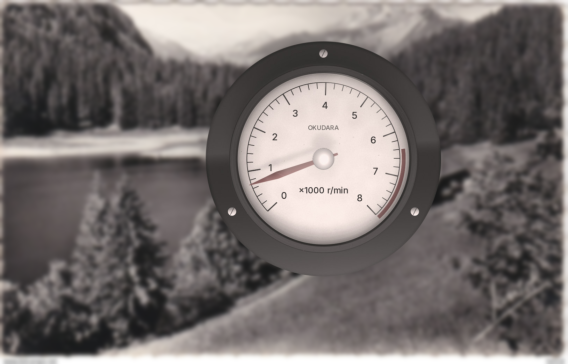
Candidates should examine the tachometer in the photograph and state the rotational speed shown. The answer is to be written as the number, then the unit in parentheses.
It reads 700 (rpm)
